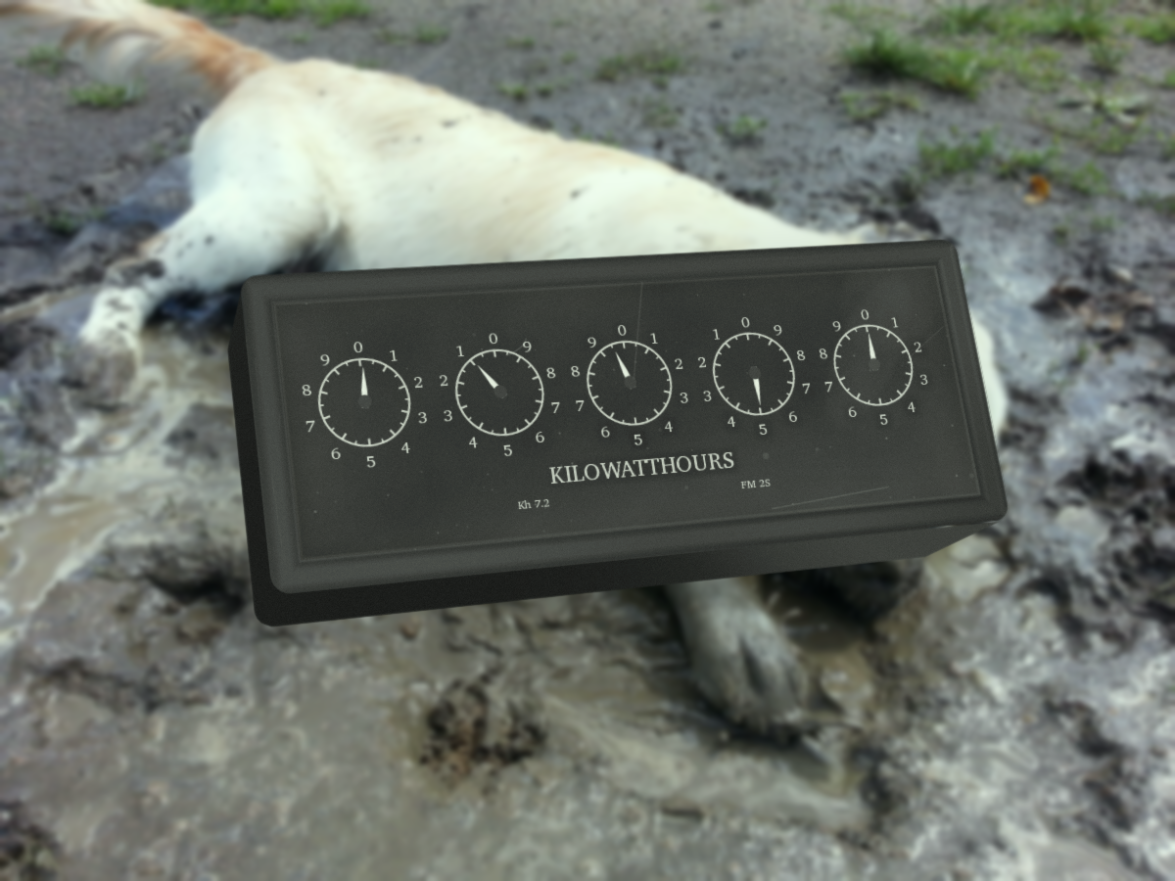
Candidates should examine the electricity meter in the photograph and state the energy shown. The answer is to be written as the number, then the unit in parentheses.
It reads 950 (kWh)
